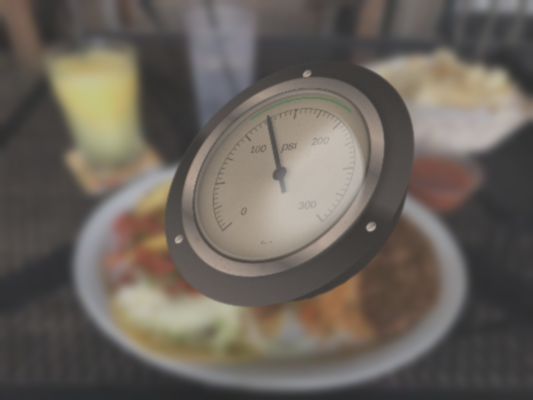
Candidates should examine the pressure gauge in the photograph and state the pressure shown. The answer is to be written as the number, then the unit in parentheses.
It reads 125 (psi)
